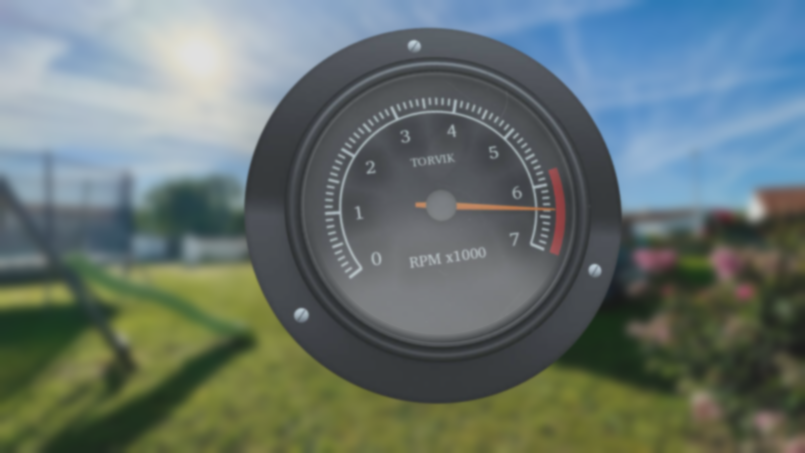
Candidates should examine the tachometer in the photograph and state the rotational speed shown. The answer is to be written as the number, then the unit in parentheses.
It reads 6400 (rpm)
